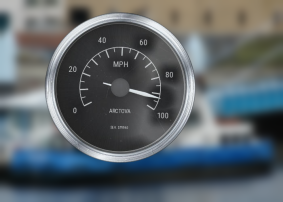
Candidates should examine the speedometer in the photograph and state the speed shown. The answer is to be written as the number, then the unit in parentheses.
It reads 92.5 (mph)
